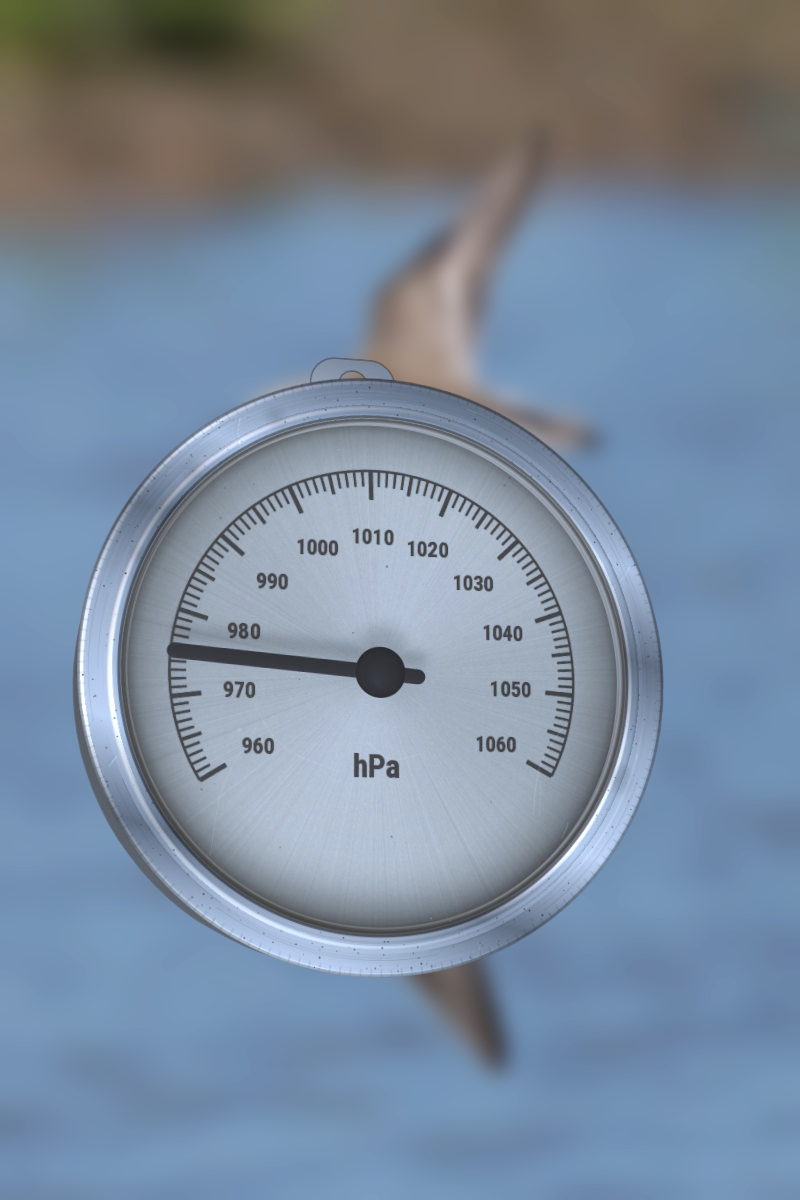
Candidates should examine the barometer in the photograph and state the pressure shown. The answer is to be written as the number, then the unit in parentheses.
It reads 975 (hPa)
